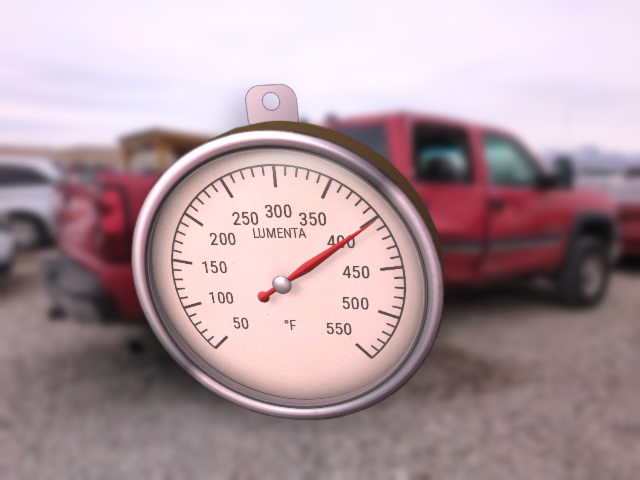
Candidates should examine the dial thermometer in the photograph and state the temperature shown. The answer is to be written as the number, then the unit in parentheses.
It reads 400 (°F)
